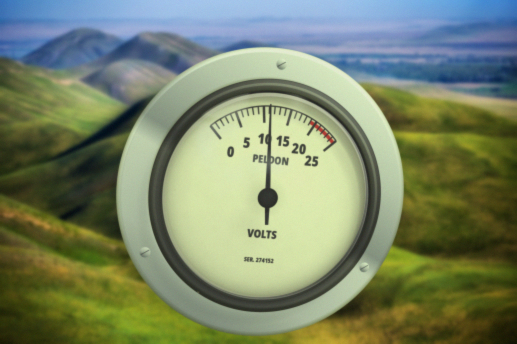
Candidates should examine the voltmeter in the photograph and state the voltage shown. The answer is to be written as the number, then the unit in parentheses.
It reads 11 (V)
